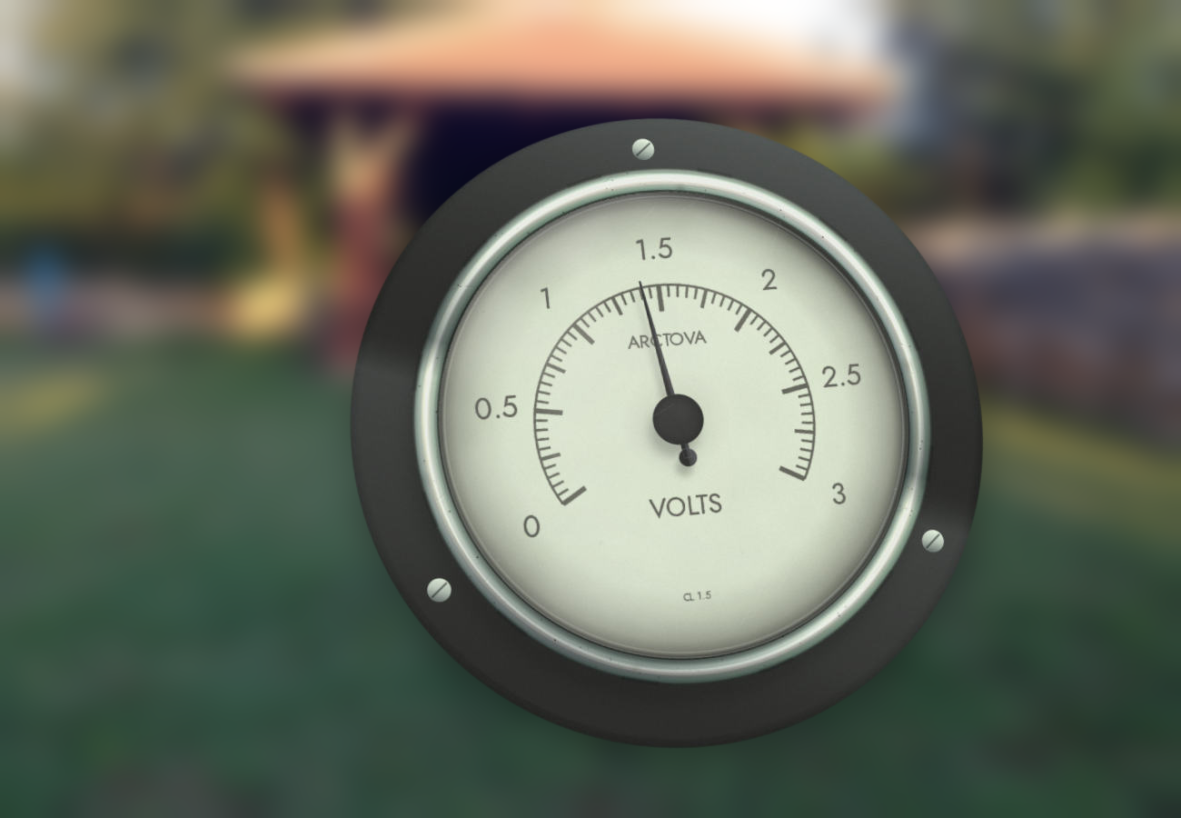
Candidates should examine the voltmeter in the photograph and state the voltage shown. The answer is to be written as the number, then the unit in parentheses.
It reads 1.4 (V)
